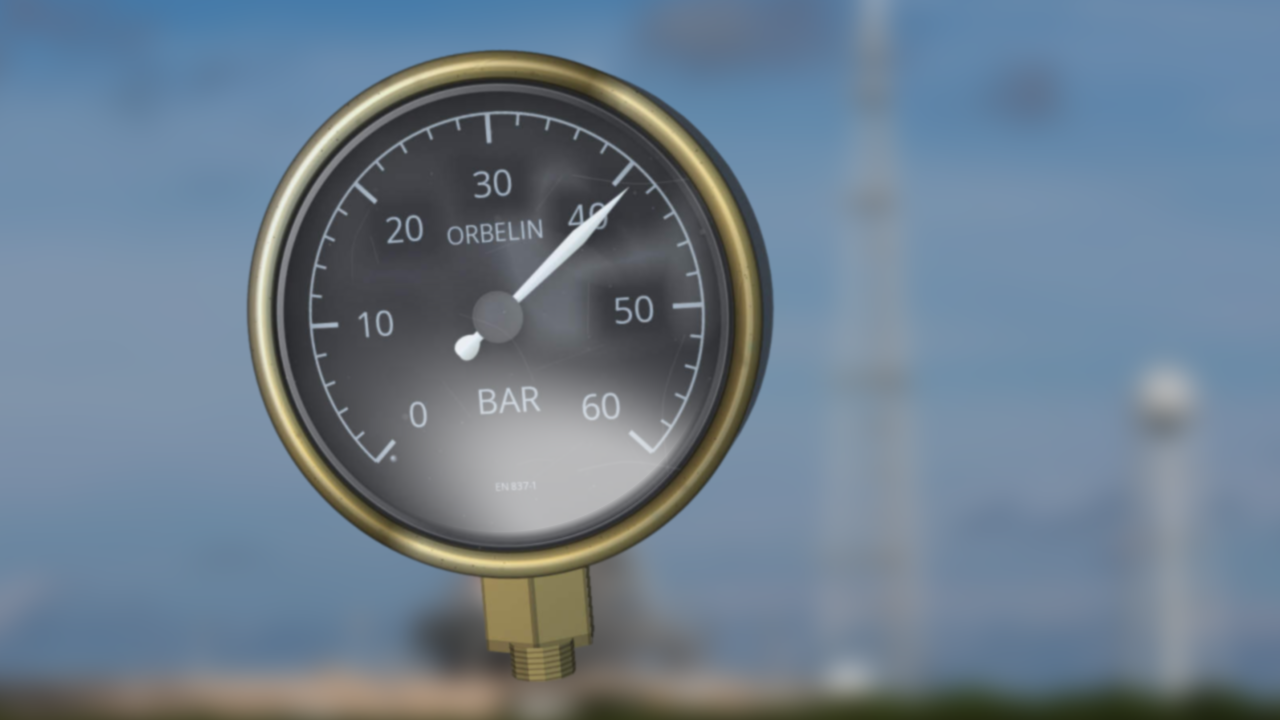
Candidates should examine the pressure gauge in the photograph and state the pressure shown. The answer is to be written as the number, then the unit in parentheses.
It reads 41 (bar)
